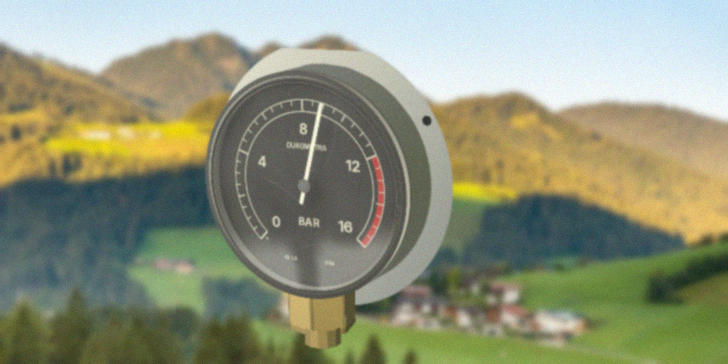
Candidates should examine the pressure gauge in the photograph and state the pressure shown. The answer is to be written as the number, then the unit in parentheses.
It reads 9 (bar)
